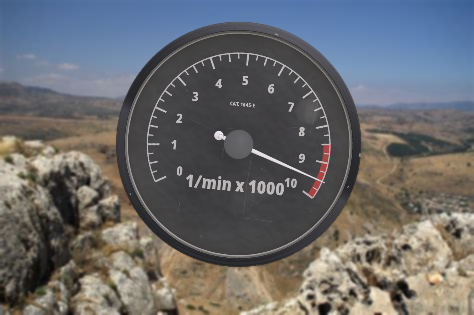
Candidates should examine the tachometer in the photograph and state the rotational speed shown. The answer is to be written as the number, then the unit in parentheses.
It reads 9500 (rpm)
